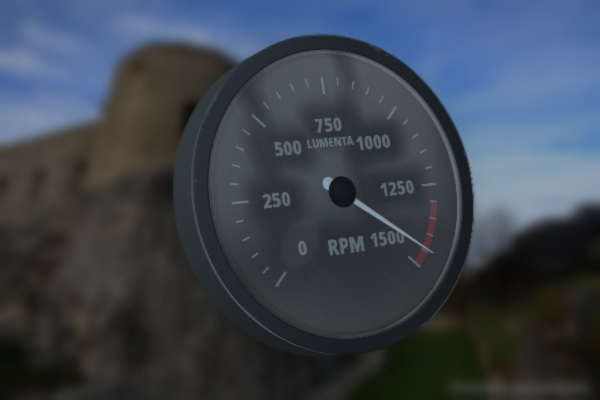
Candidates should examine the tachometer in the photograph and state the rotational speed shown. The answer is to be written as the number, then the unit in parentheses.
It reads 1450 (rpm)
